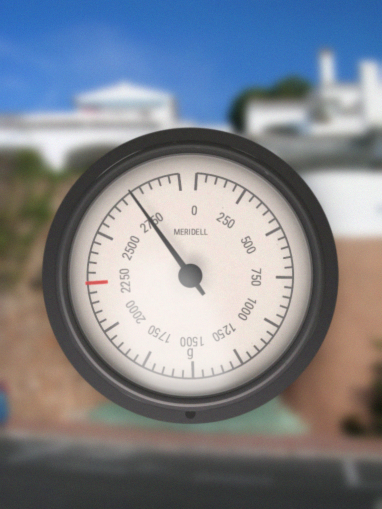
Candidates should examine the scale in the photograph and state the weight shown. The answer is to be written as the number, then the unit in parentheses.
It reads 2750 (g)
